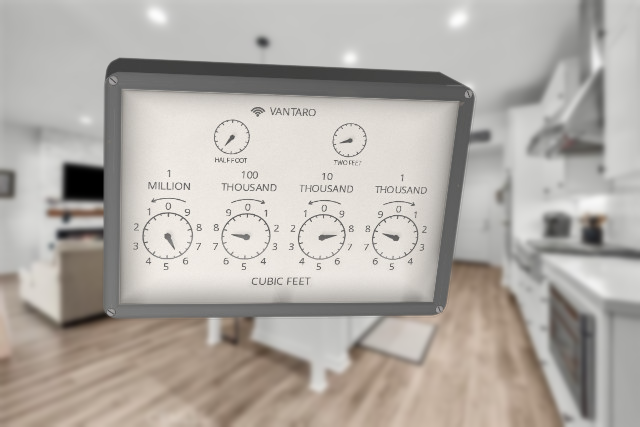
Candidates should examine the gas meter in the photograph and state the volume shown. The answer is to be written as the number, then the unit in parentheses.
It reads 577800 (ft³)
